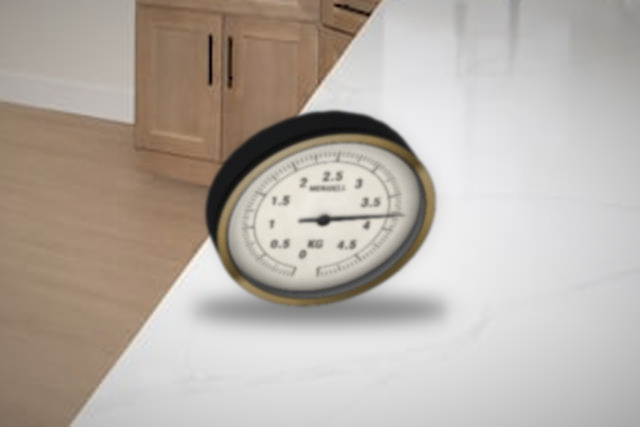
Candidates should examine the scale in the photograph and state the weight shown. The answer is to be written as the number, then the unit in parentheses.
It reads 3.75 (kg)
